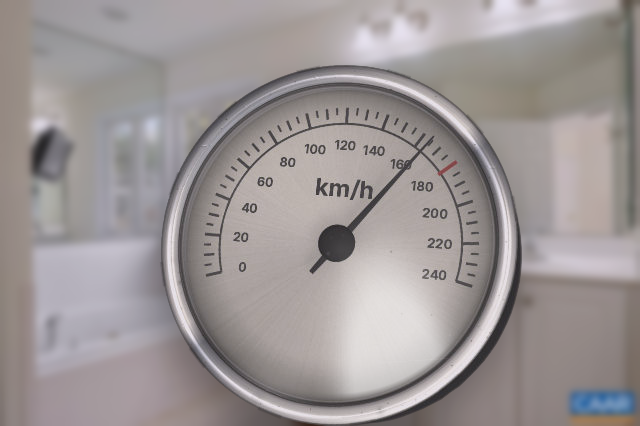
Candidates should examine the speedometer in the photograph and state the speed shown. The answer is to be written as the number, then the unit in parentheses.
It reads 165 (km/h)
